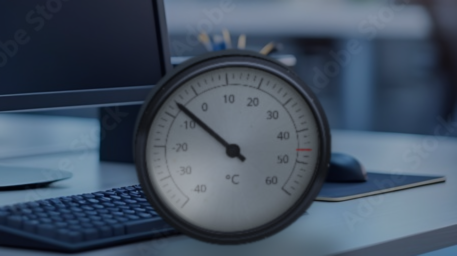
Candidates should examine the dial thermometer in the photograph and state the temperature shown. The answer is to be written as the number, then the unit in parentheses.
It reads -6 (°C)
